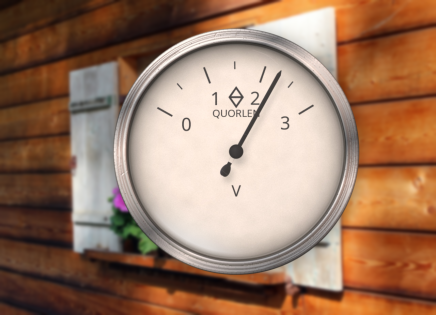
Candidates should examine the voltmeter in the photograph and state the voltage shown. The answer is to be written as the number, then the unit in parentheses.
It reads 2.25 (V)
